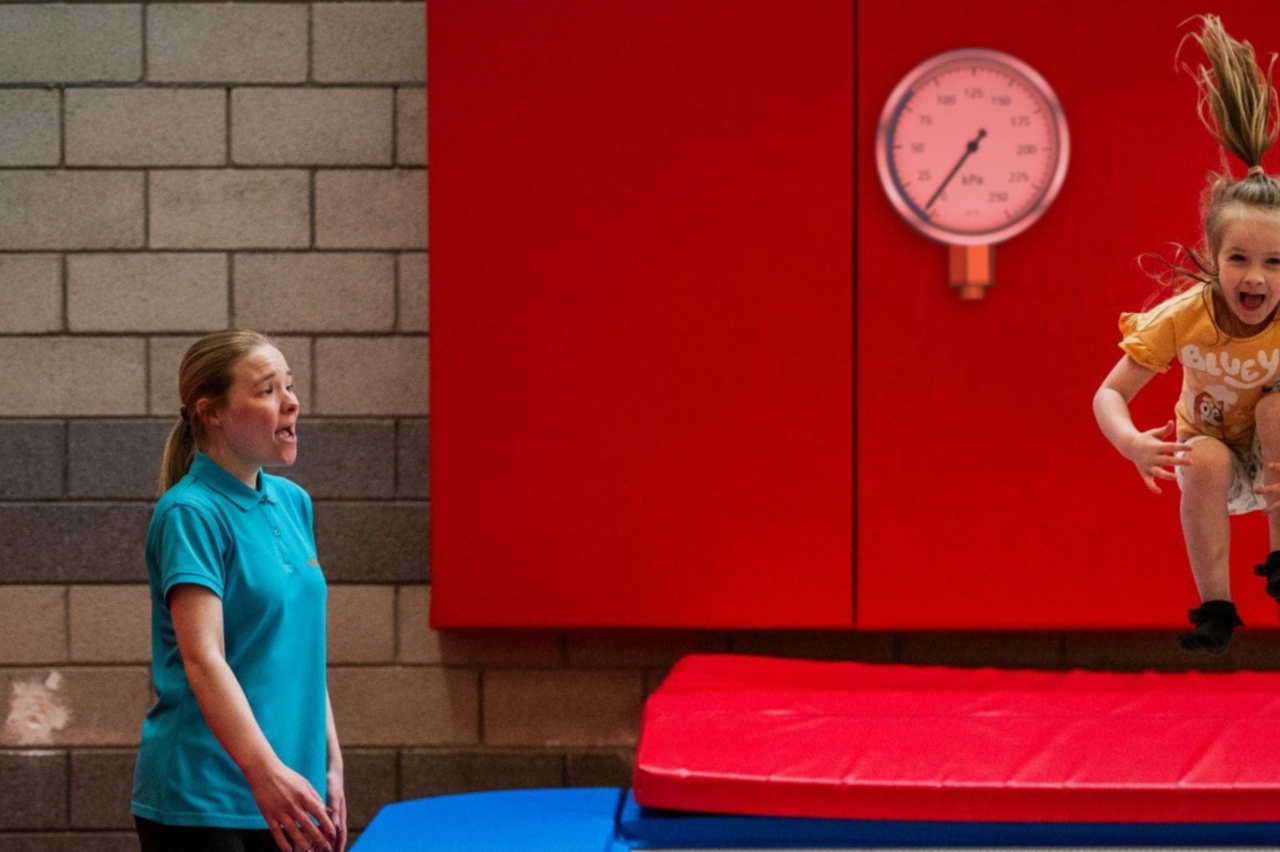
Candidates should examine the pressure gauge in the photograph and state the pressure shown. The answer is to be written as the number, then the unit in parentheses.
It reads 5 (kPa)
